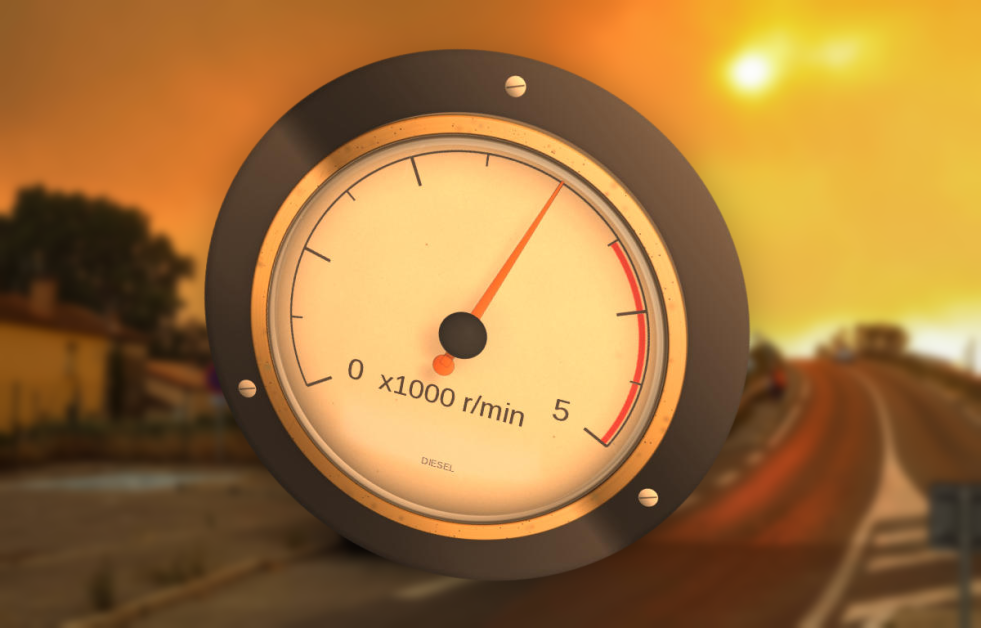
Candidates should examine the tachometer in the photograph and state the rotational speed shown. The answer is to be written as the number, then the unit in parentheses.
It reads 3000 (rpm)
